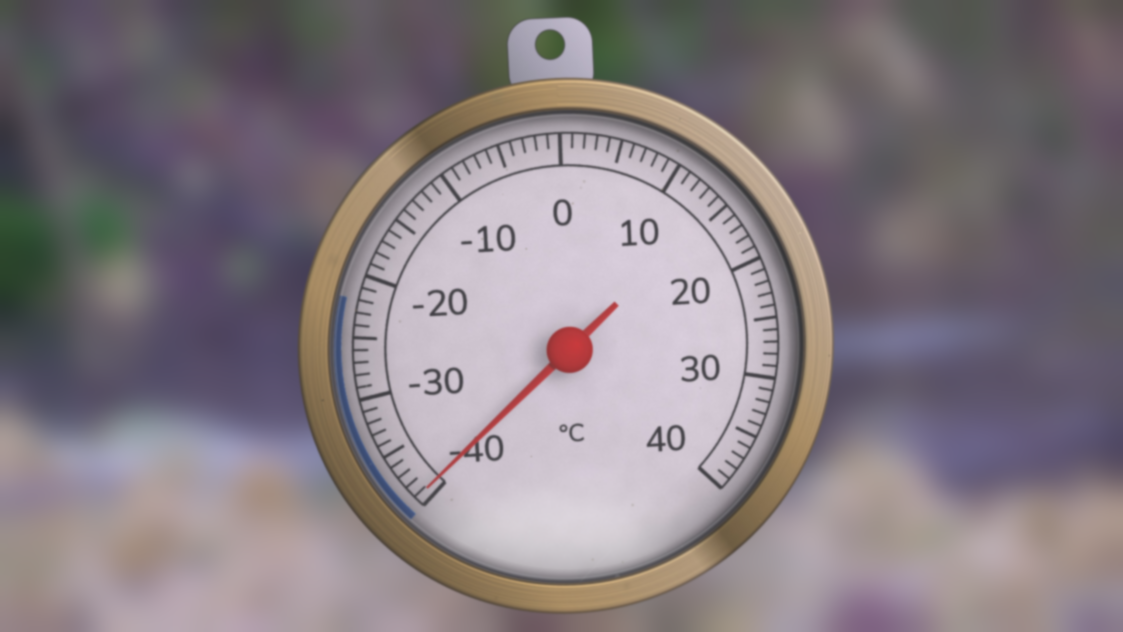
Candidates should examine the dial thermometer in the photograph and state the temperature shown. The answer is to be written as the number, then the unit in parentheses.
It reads -39 (°C)
